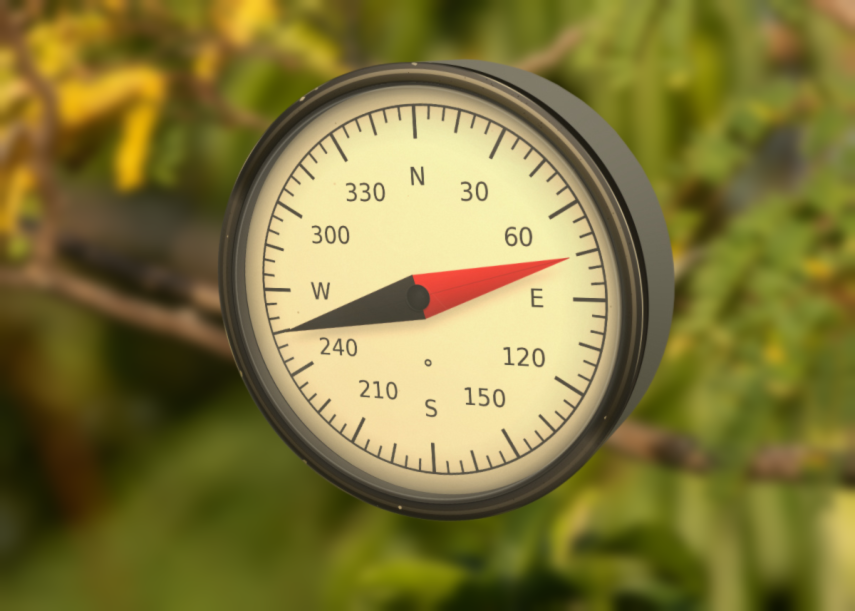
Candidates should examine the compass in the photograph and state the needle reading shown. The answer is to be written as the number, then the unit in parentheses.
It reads 75 (°)
